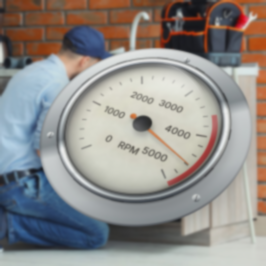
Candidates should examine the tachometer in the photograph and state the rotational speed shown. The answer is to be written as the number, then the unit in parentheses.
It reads 4600 (rpm)
